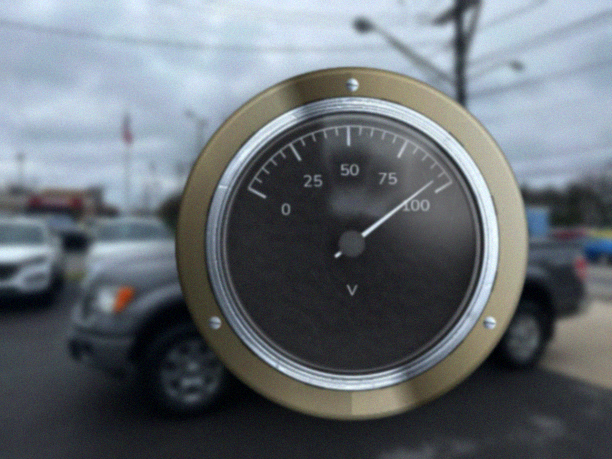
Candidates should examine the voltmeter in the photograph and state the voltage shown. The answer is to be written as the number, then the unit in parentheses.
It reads 95 (V)
